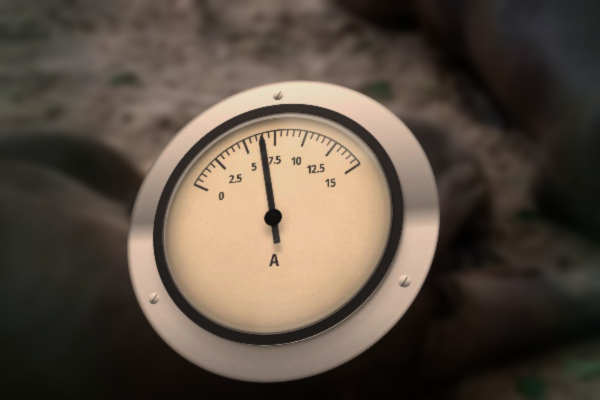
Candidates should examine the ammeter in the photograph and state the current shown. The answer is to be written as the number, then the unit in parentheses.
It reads 6.5 (A)
